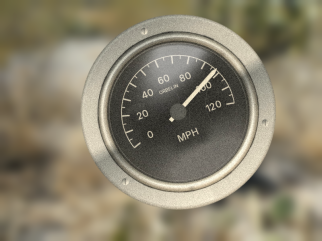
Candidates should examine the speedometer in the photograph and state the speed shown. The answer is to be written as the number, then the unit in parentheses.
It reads 97.5 (mph)
